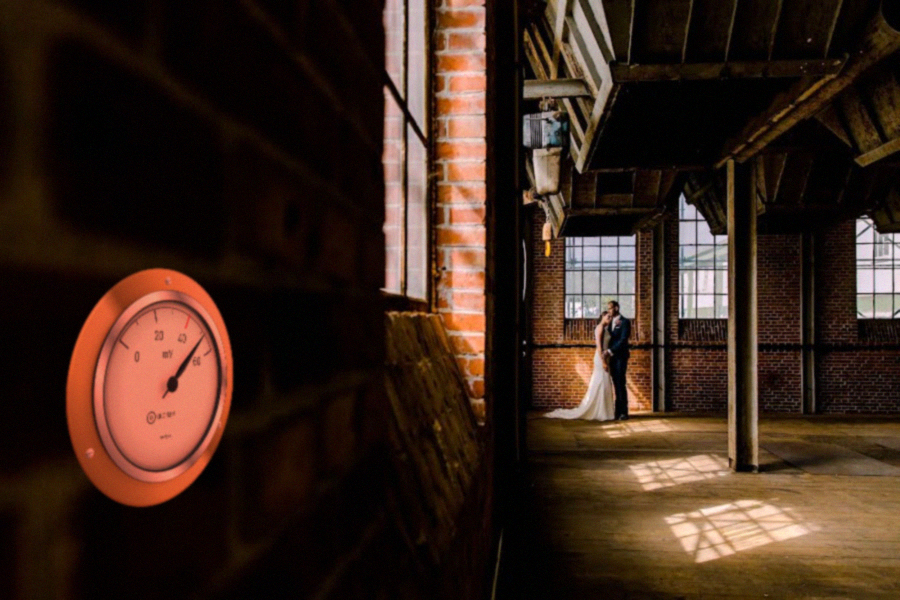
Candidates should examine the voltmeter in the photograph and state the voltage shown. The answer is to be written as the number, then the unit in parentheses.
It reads 50 (mV)
